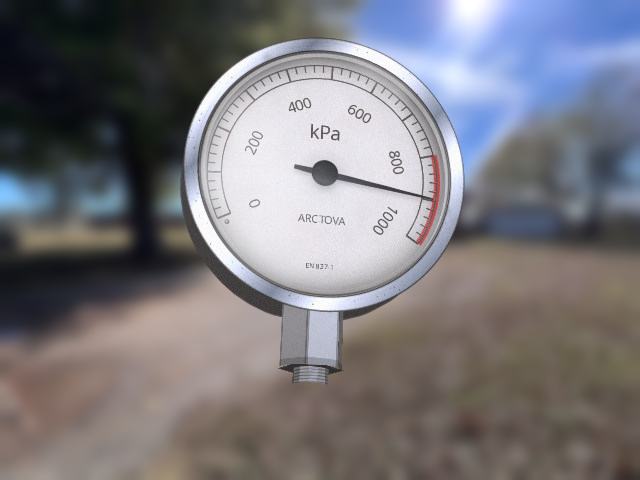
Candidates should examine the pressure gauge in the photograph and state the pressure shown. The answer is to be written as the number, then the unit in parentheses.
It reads 900 (kPa)
